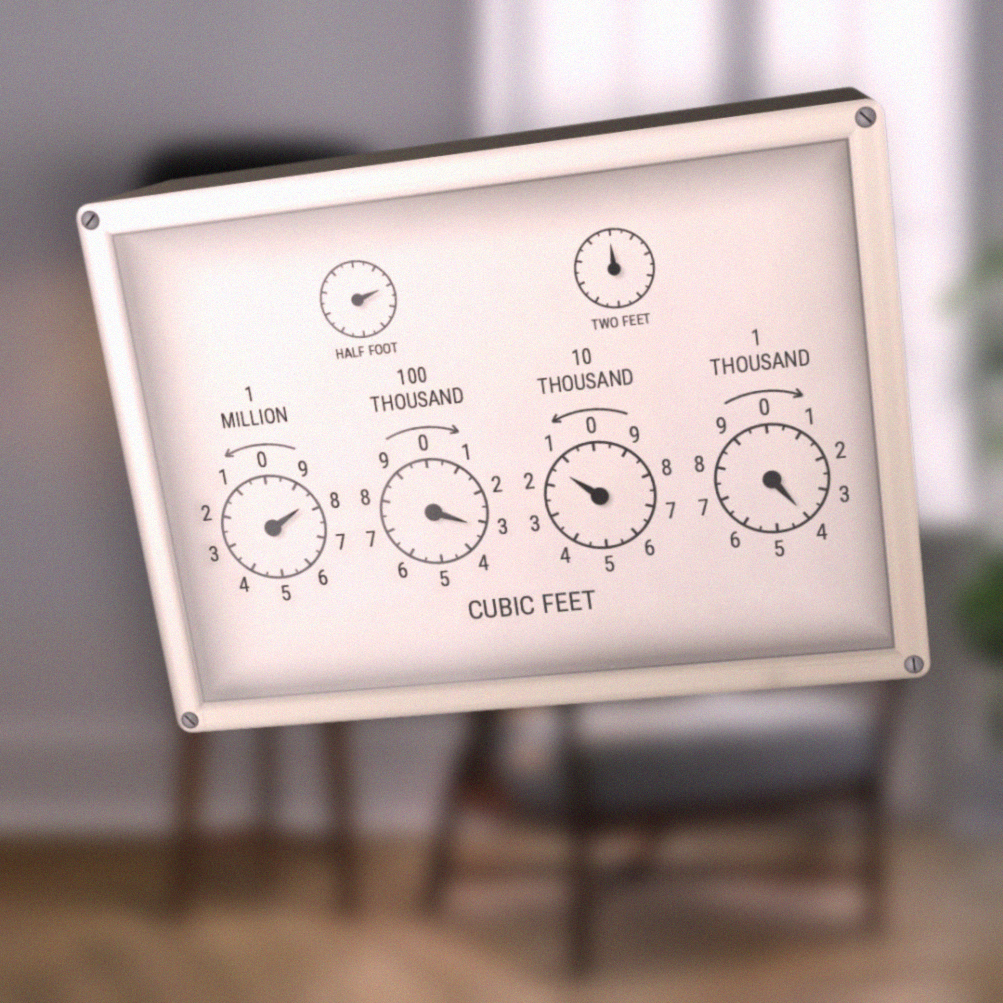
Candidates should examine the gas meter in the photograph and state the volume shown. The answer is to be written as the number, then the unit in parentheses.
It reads 831400 (ft³)
